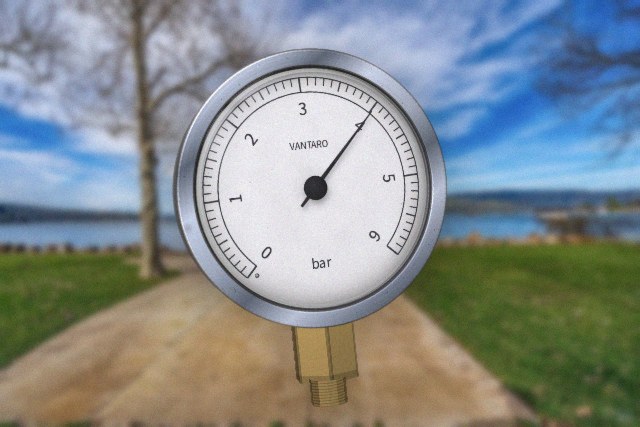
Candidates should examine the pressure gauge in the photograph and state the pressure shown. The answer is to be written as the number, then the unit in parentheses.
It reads 4 (bar)
